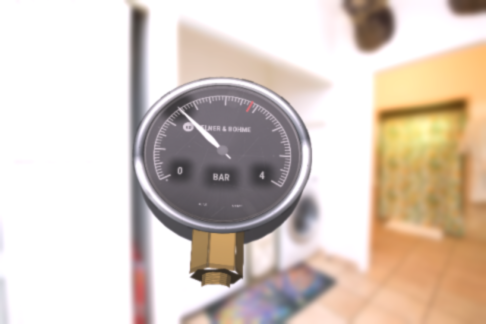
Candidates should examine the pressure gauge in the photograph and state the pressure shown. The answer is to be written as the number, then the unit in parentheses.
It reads 1.25 (bar)
